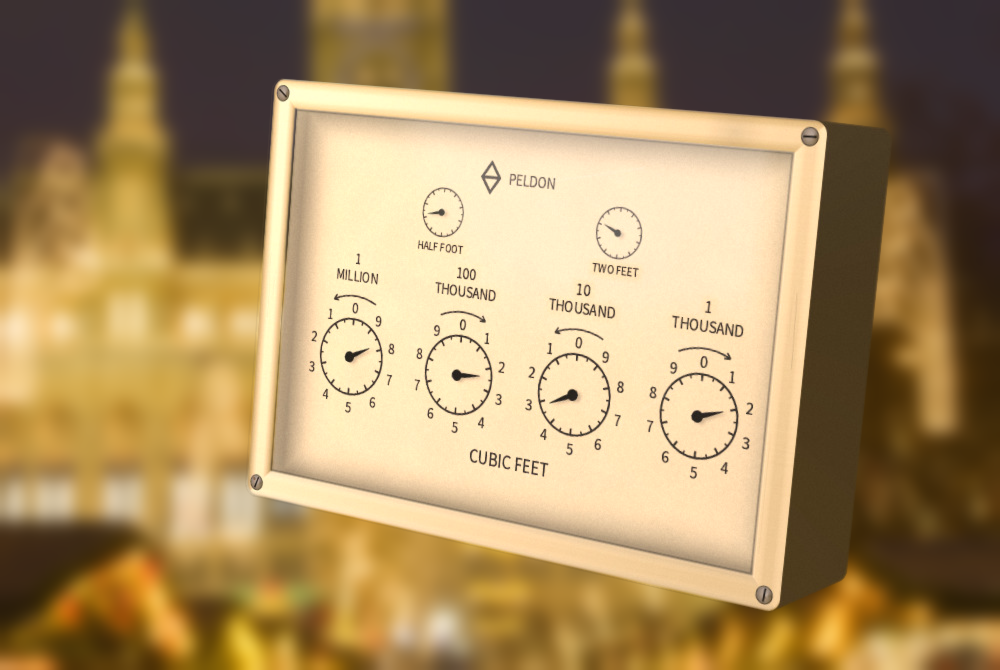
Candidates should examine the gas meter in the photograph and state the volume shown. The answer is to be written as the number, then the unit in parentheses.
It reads 823200 (ft³)
